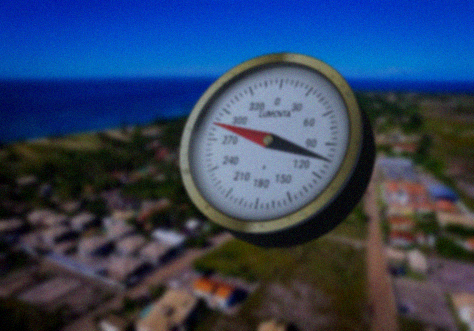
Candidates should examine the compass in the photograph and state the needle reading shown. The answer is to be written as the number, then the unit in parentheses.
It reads 285 (°)
